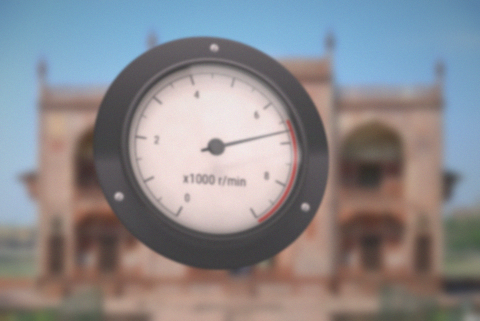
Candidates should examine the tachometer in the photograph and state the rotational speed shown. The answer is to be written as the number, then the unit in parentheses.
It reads 6750 (rpm)
